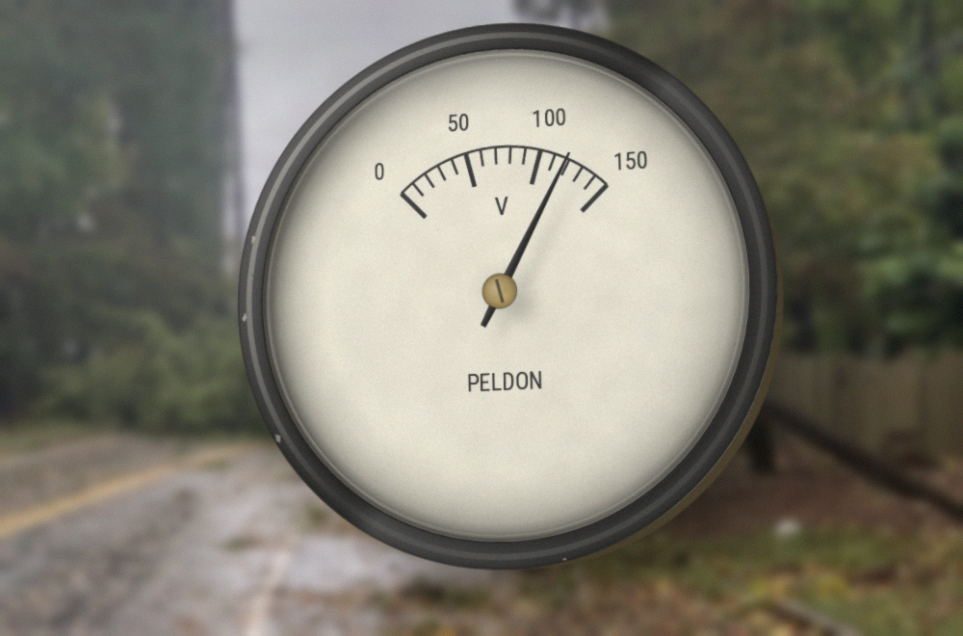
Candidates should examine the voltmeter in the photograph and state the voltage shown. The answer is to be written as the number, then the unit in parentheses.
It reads 120 (V)
